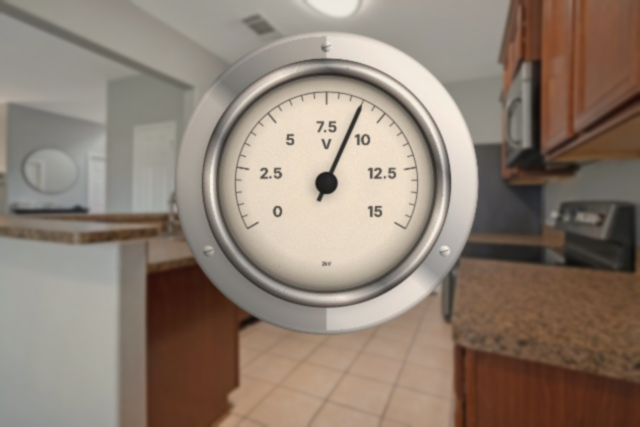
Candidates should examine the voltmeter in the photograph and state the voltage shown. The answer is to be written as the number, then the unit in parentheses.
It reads 9 (V)
